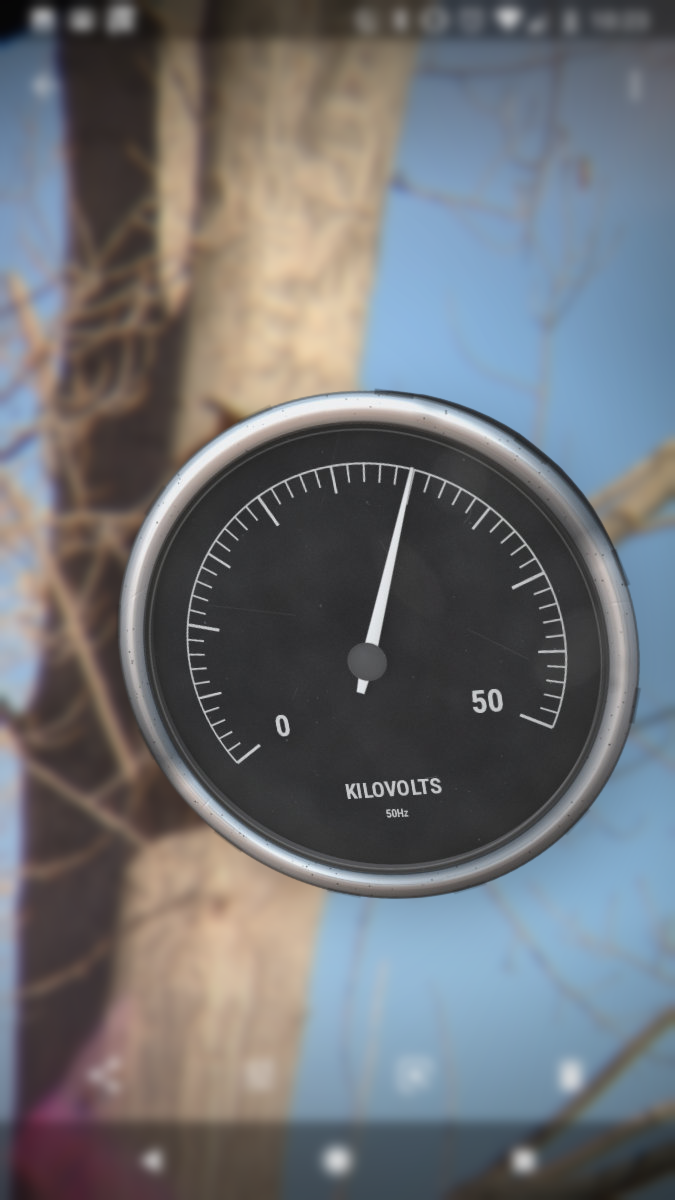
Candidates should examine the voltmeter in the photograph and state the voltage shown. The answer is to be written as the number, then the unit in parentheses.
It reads 30 (kV)
